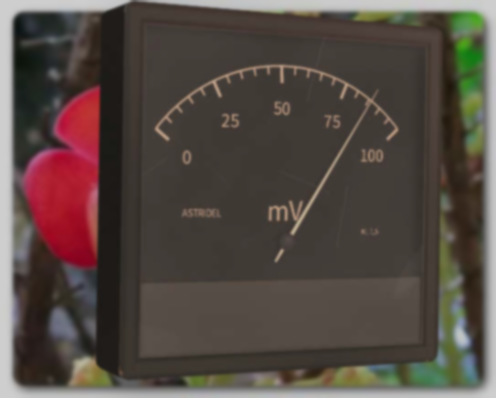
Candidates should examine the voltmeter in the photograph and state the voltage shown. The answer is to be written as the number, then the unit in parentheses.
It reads 85 (mV)
